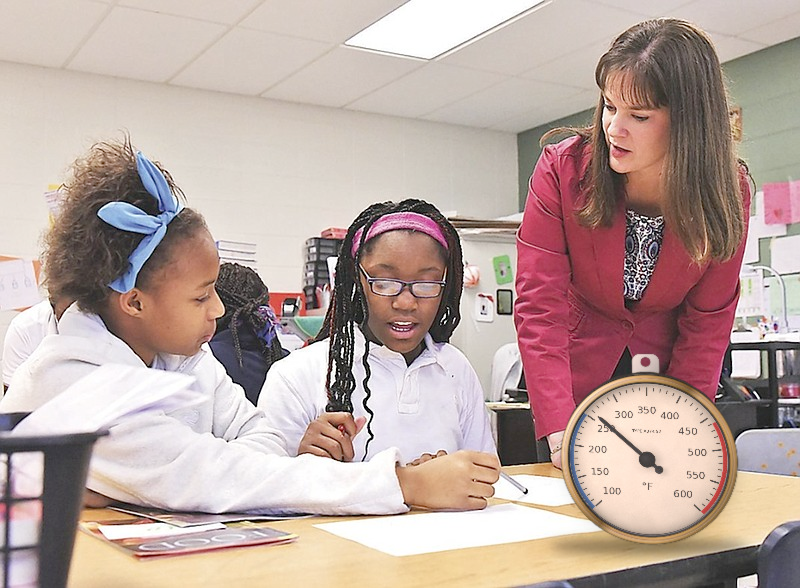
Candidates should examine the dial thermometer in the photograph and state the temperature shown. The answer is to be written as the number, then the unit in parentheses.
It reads 260 (°F)
